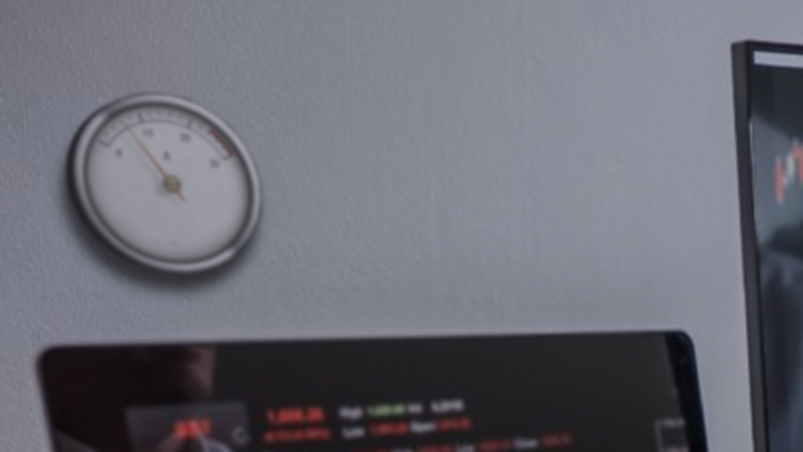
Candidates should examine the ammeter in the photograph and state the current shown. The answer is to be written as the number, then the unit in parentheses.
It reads 6 (A)
